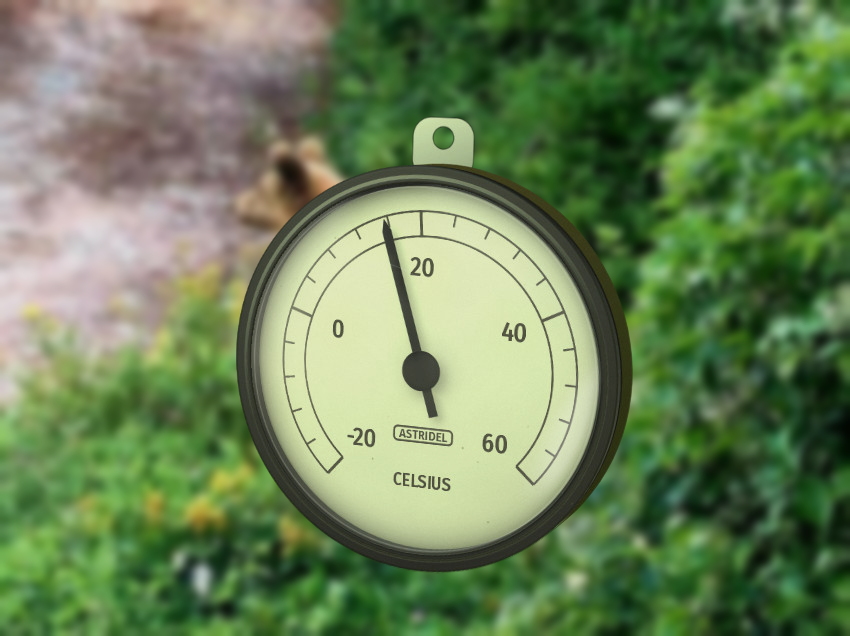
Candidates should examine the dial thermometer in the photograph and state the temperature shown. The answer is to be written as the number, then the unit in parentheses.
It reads 16 (°C)
